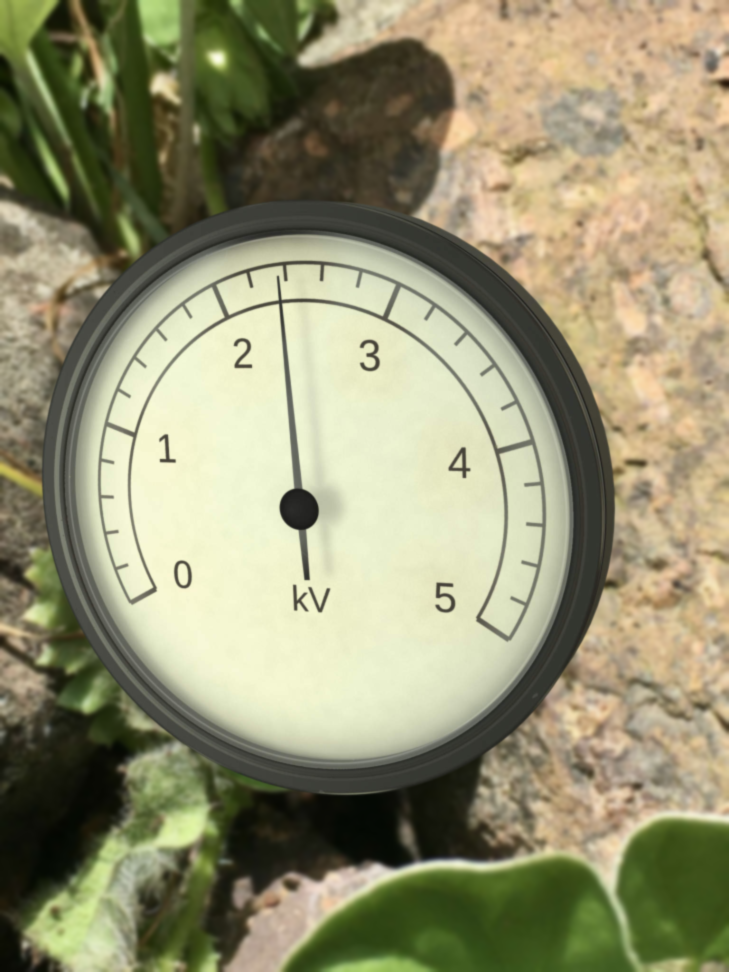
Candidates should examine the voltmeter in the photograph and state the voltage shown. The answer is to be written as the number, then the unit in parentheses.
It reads 2.4 (kV)
